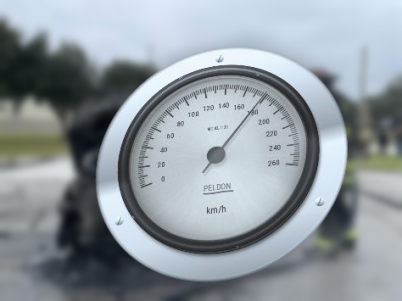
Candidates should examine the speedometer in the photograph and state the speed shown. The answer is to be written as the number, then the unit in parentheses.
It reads 180 (km/h)
